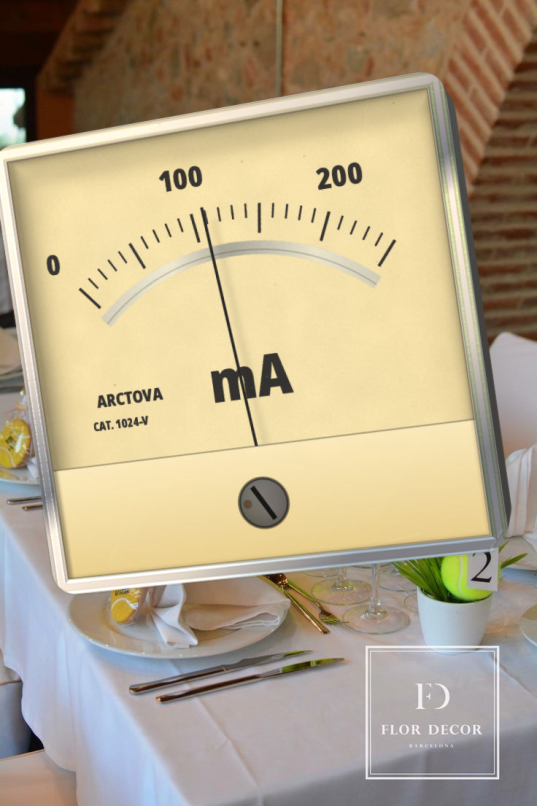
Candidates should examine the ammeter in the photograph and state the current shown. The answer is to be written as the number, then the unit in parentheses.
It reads 110 (mA)
